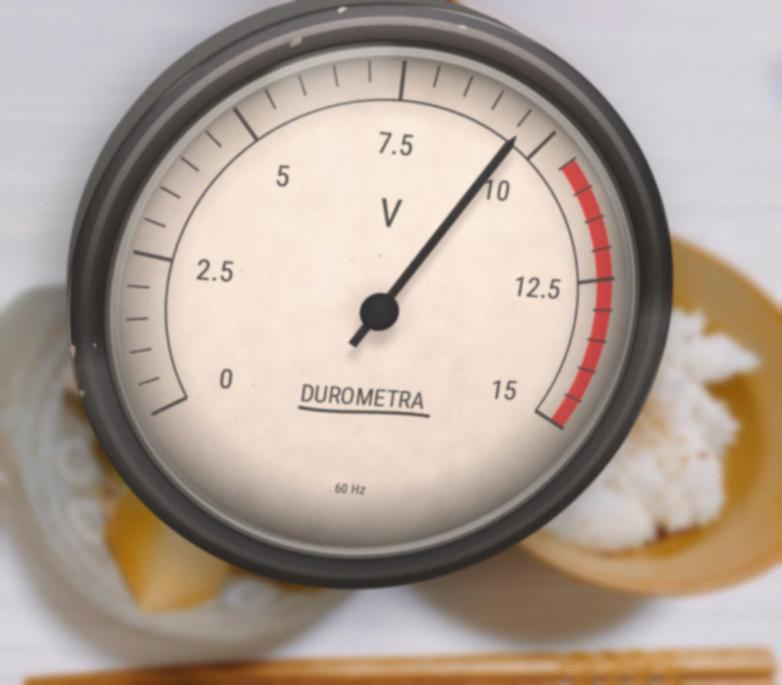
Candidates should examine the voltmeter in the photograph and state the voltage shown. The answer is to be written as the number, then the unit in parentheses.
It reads 9.5 (V)
